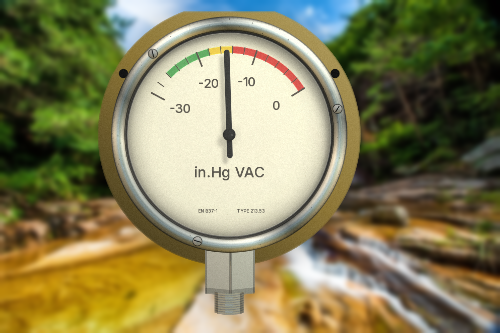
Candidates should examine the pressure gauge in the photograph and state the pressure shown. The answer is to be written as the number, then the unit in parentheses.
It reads -15 (inHg)
